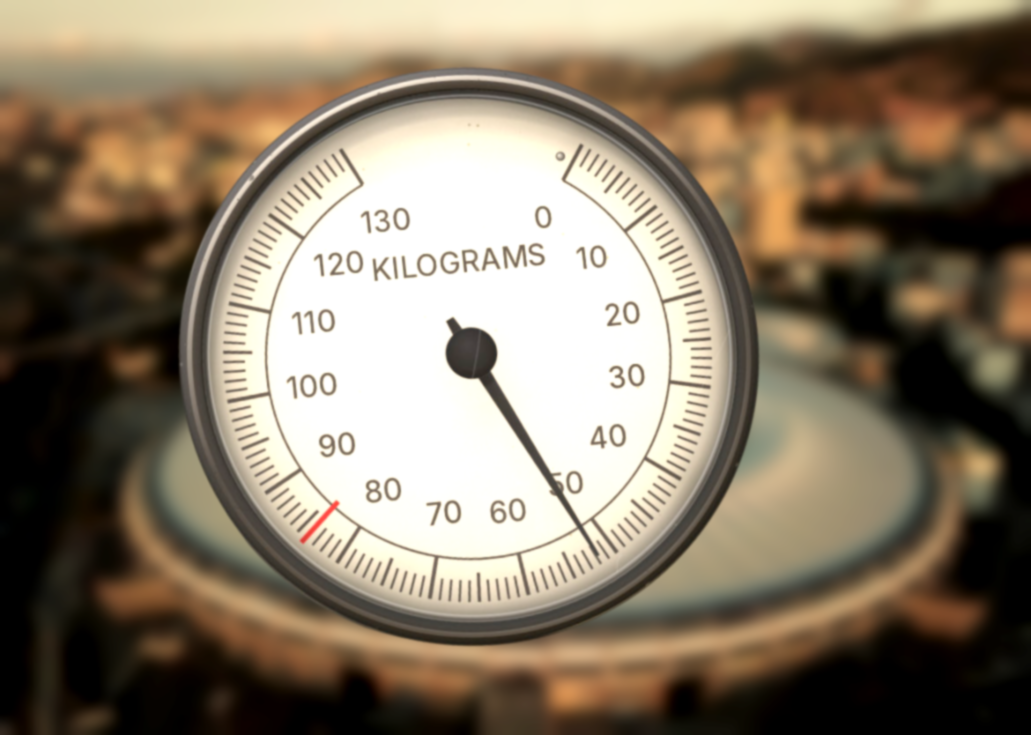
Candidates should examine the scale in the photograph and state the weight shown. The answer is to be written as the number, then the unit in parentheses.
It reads 52 (kg)
